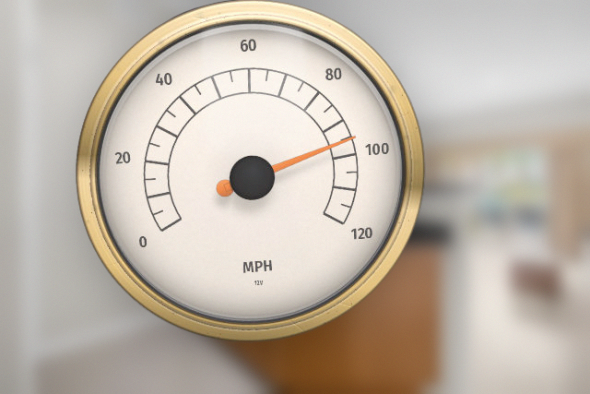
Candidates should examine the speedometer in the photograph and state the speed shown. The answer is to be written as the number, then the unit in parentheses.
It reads 95 (mph)
